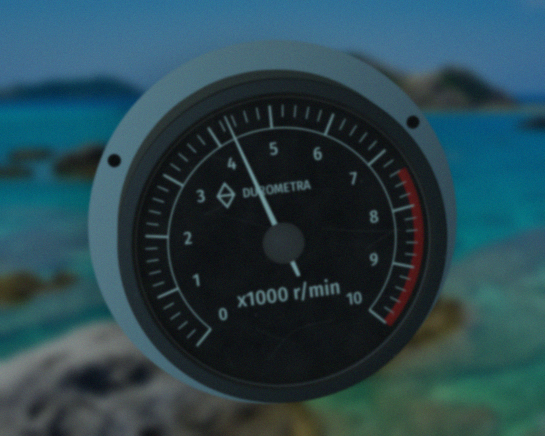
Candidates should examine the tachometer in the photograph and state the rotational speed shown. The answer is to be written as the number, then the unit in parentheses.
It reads 4300 (rpm)
